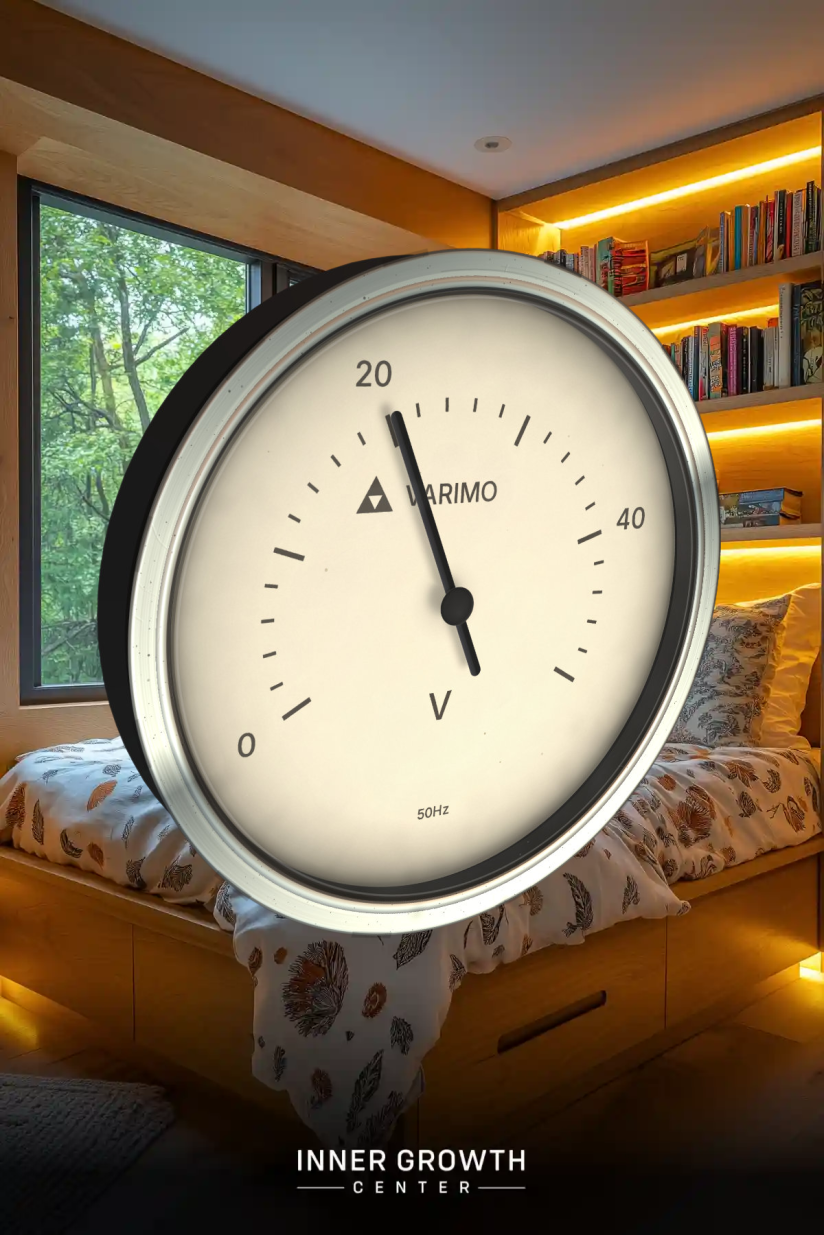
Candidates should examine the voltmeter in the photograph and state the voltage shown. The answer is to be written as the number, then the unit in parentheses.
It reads 20 (V)
